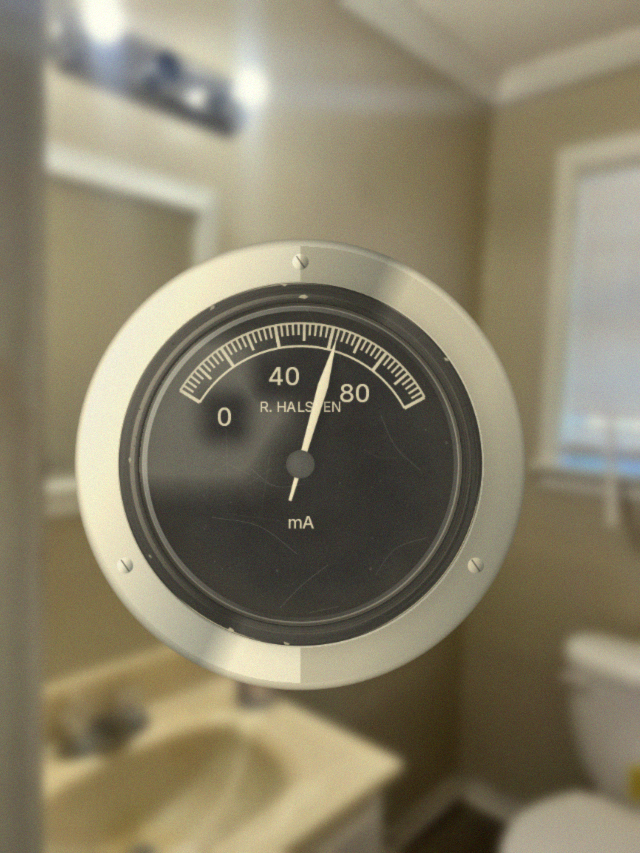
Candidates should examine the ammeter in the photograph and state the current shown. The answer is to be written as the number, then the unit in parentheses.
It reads 62 (mA)
